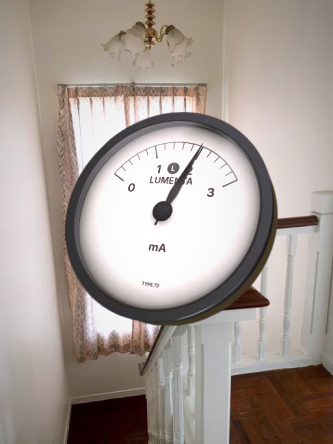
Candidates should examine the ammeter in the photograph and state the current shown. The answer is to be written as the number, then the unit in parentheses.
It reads 2 (mA)
